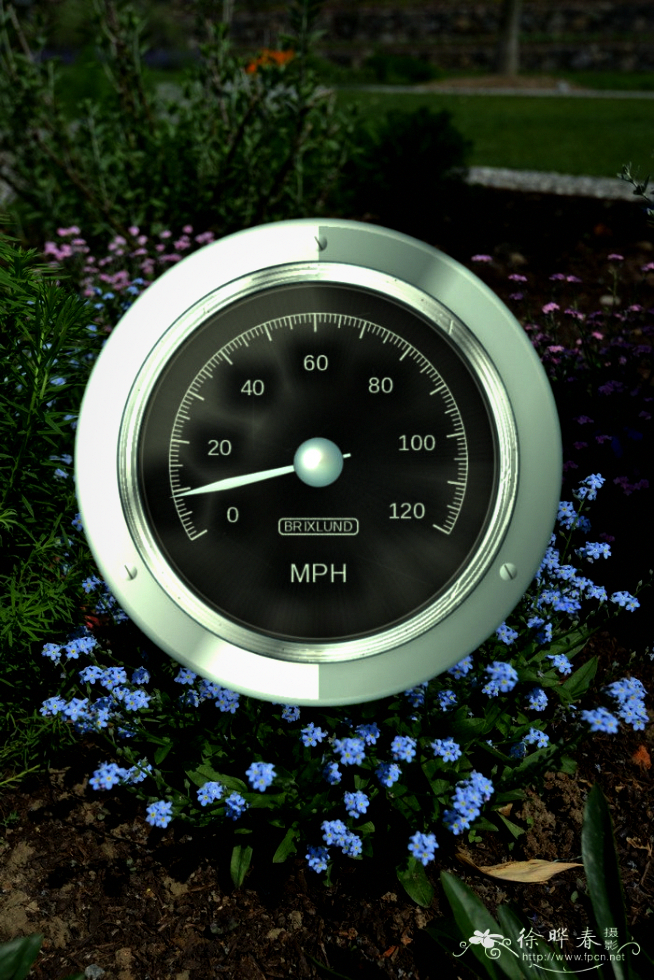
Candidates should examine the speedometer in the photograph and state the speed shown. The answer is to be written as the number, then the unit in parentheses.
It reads 9 (mph)
